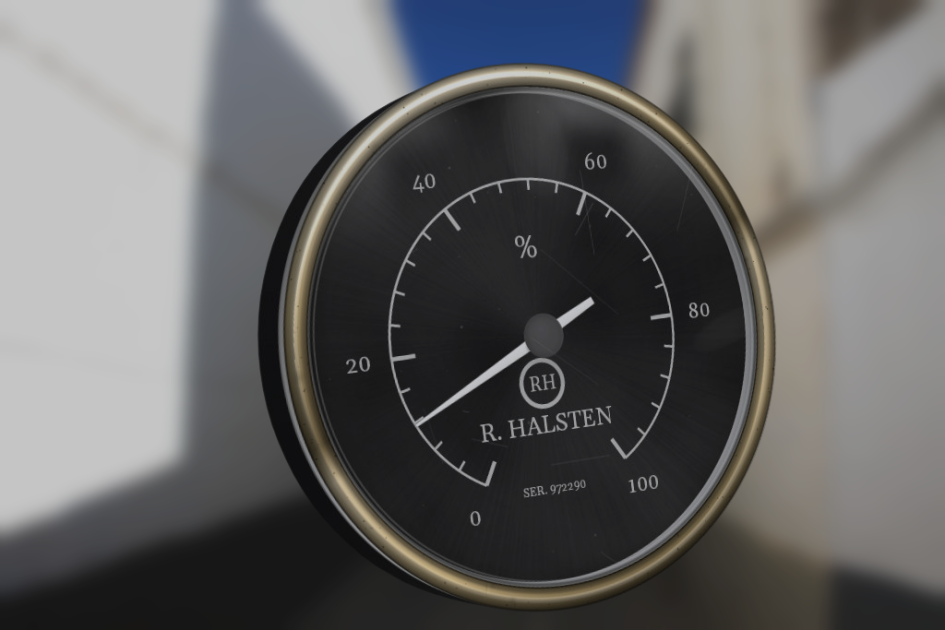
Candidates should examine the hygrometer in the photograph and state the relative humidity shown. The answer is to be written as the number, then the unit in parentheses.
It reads 12 (%)
